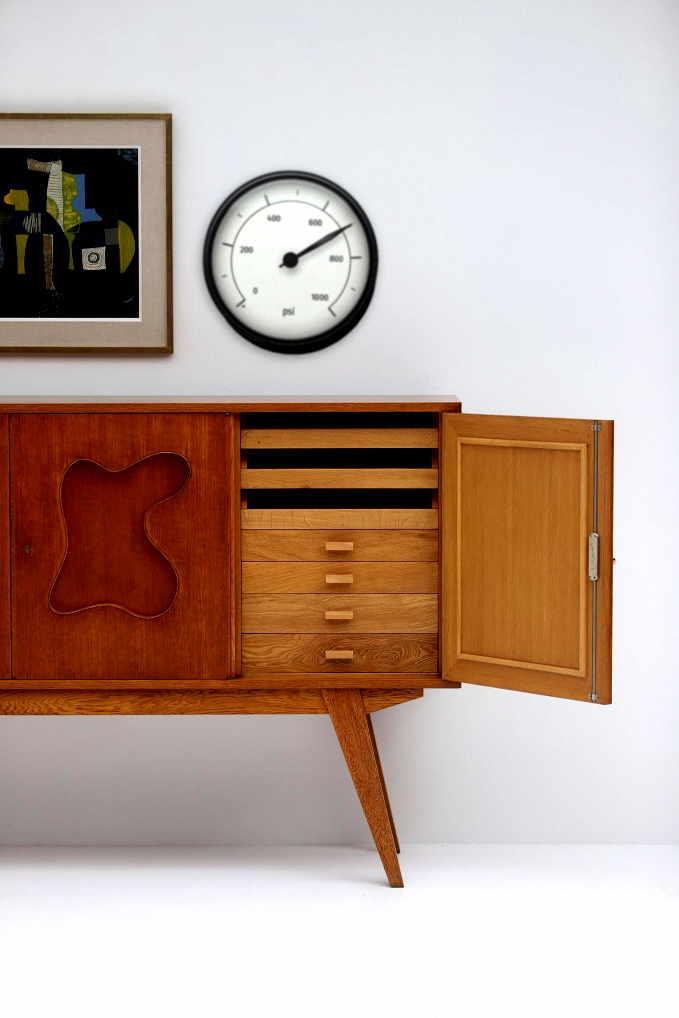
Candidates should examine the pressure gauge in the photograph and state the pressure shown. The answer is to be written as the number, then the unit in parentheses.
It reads 700 (psi)
